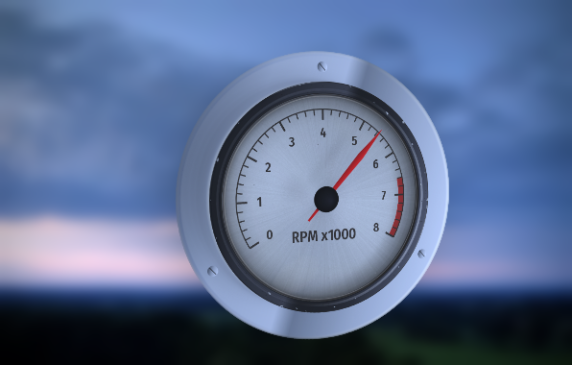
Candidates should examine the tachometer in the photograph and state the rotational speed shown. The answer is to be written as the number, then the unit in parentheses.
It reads 5400 (rpm)
